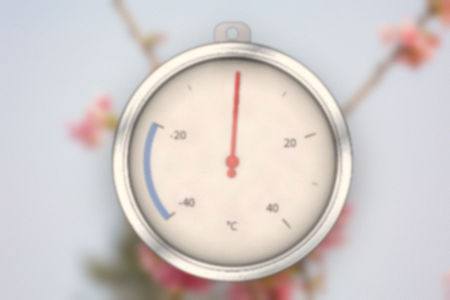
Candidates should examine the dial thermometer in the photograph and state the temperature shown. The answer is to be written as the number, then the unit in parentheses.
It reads 0 (°C)
